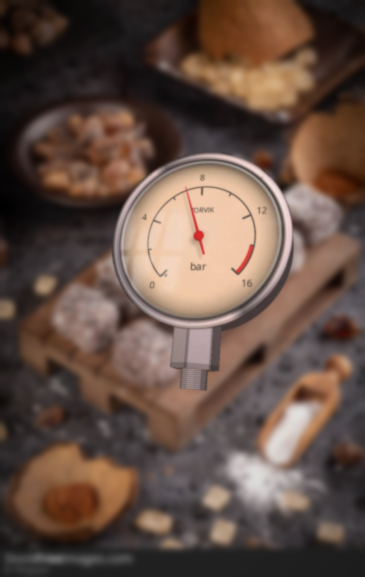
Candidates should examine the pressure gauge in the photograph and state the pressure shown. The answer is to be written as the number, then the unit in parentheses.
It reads 7 (bar)
